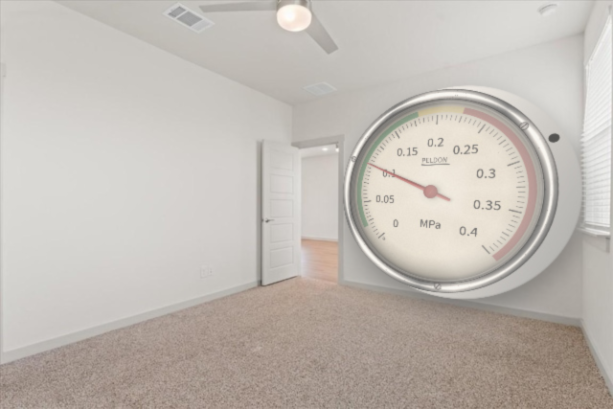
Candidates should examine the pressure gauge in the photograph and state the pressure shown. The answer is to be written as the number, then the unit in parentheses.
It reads 0.1 (MPa)
